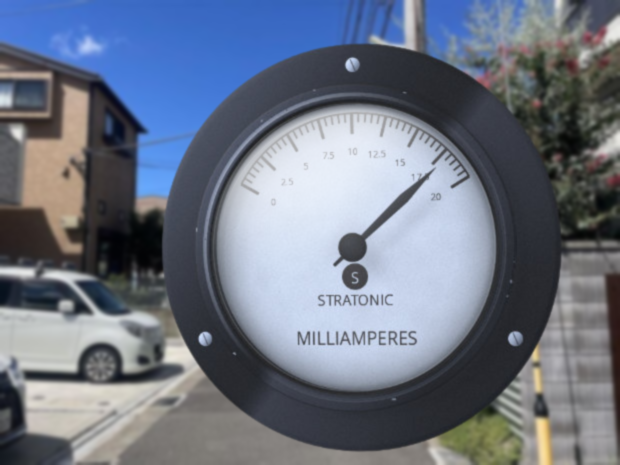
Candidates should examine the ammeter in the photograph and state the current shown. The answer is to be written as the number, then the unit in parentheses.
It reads 18 (mA)
